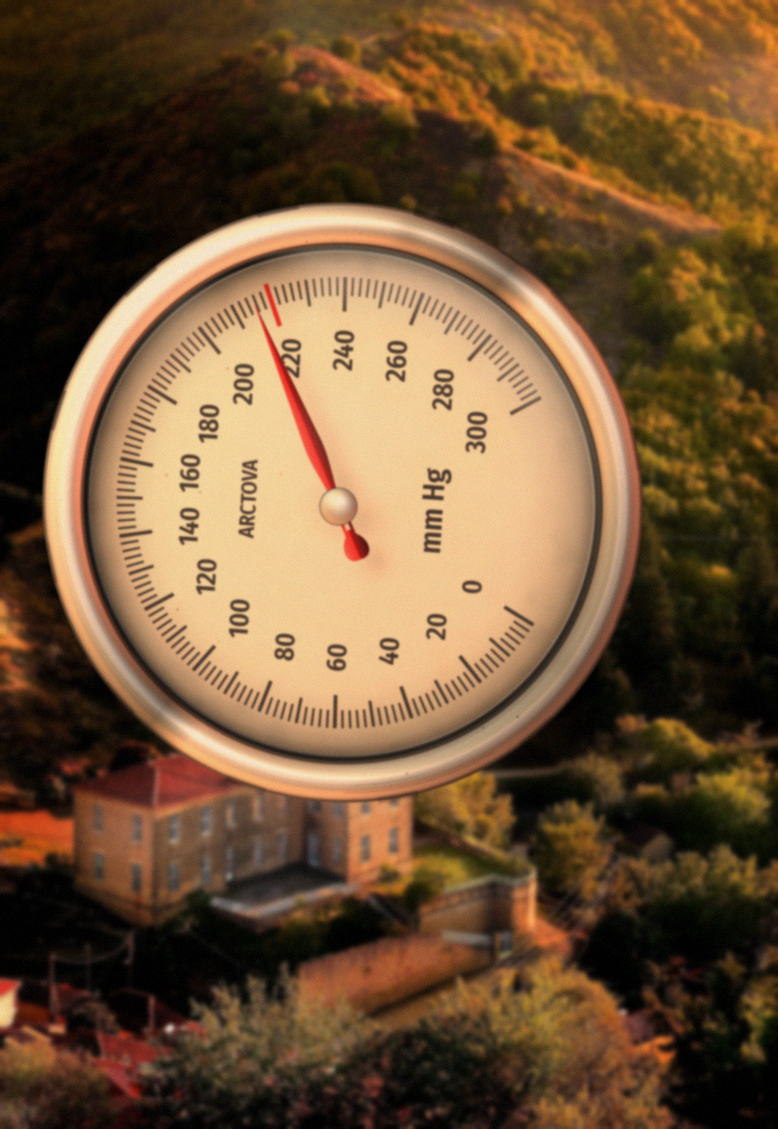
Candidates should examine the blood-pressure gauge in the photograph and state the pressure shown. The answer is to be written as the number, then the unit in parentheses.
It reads 216 (mmHg)
